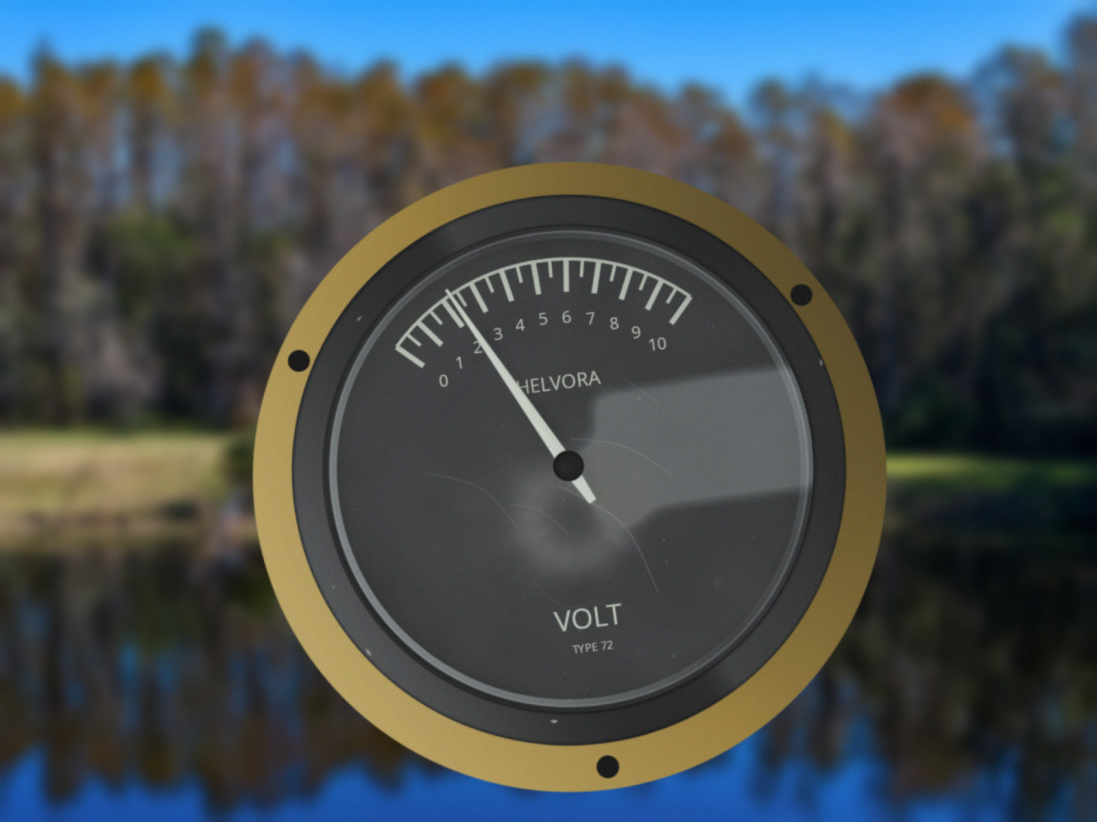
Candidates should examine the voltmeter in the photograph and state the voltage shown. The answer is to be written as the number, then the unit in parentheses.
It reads 2.25 (V)
